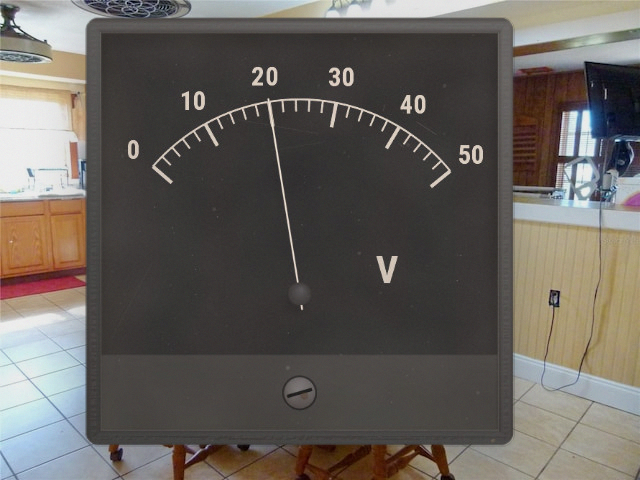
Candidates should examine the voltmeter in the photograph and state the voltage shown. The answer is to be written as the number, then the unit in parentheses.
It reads 20 (V)
